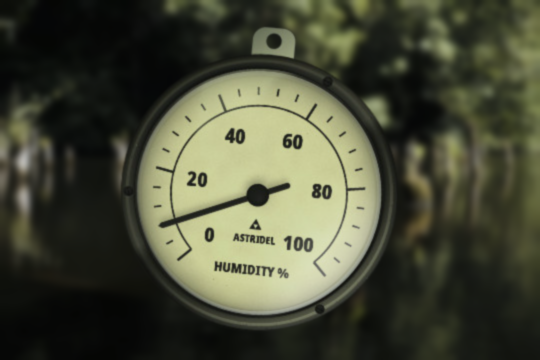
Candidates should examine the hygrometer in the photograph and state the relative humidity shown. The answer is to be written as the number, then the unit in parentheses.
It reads 8 (%)
